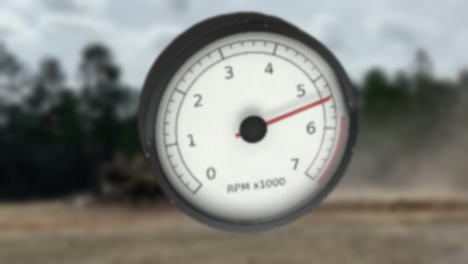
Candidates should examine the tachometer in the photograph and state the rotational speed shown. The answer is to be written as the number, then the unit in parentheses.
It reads 5400 (rpm)
